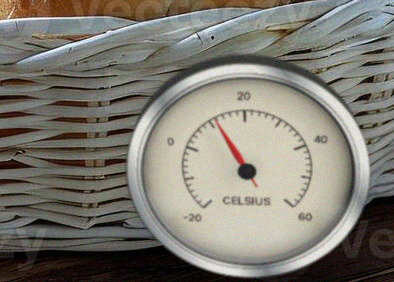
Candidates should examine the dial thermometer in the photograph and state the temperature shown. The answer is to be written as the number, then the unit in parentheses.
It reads 12 (°C)
